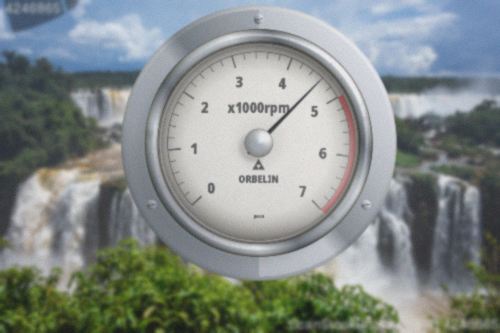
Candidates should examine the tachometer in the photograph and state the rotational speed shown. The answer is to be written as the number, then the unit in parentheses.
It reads 4600 (rpm)
